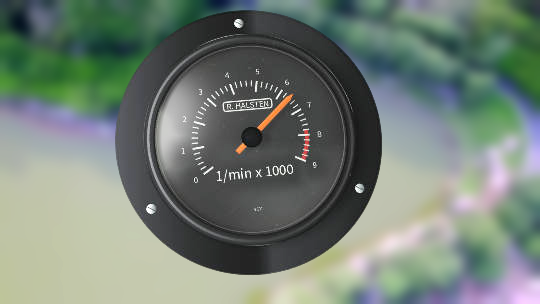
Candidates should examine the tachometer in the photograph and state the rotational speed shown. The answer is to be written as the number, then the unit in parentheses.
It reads 6400 (rpm)
